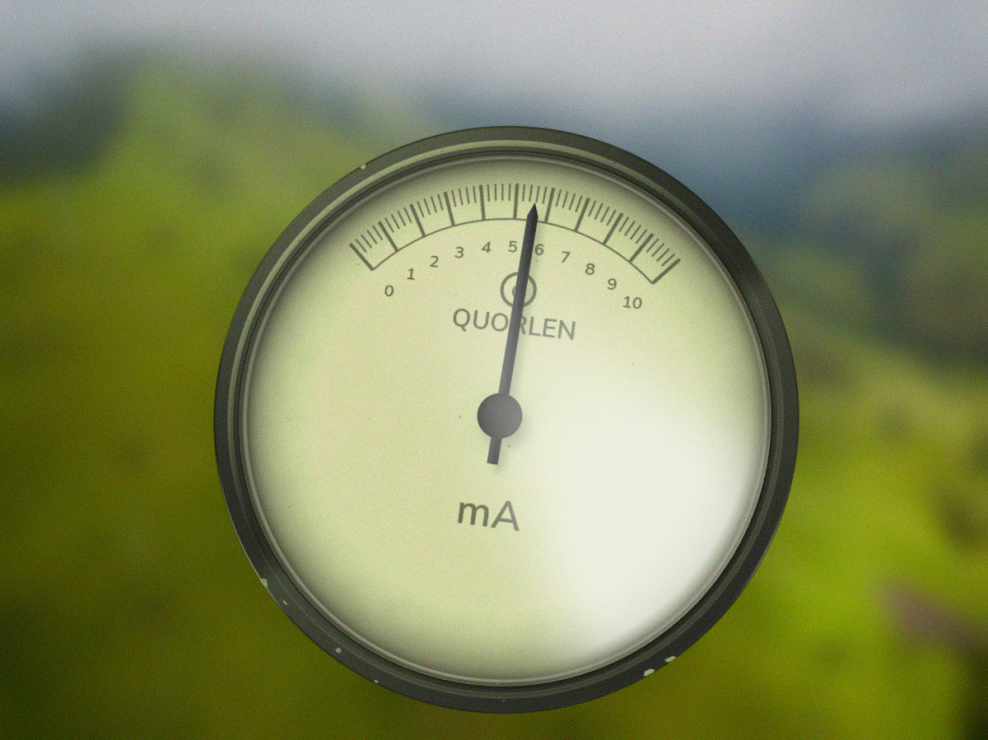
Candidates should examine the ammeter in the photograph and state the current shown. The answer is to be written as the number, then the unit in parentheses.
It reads 5.6 (mA)
